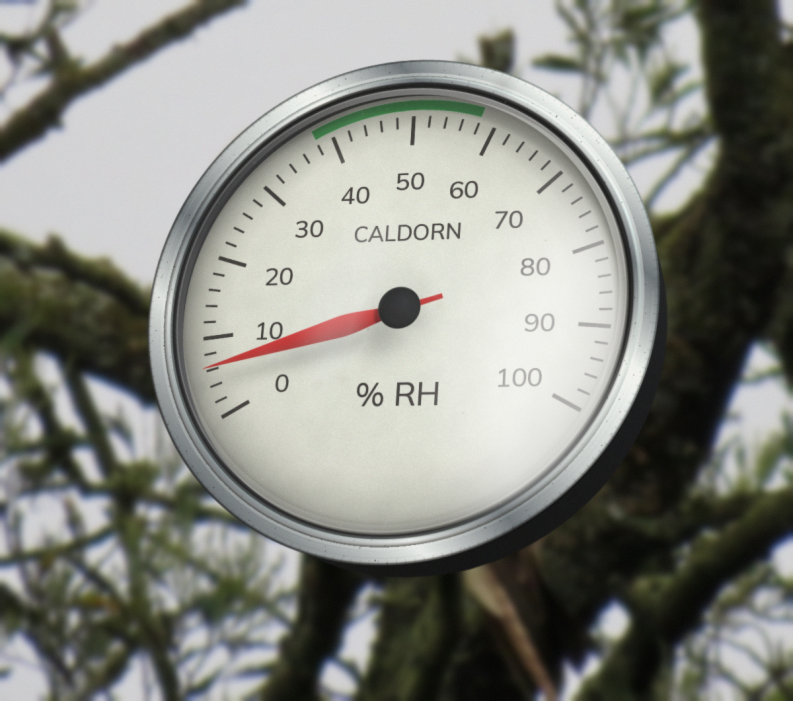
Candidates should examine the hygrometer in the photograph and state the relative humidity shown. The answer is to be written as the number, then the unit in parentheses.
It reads 6 (%)
